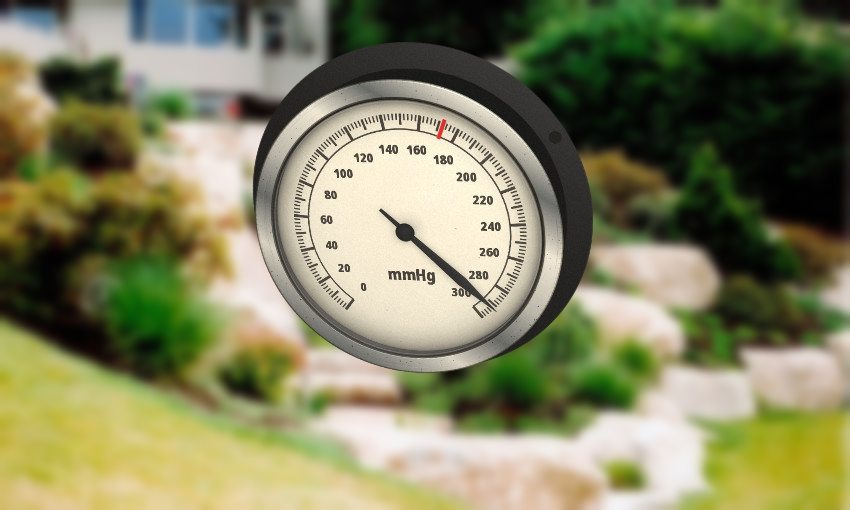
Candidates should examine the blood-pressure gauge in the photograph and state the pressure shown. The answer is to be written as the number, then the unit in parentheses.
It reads 290 (mmHg)
